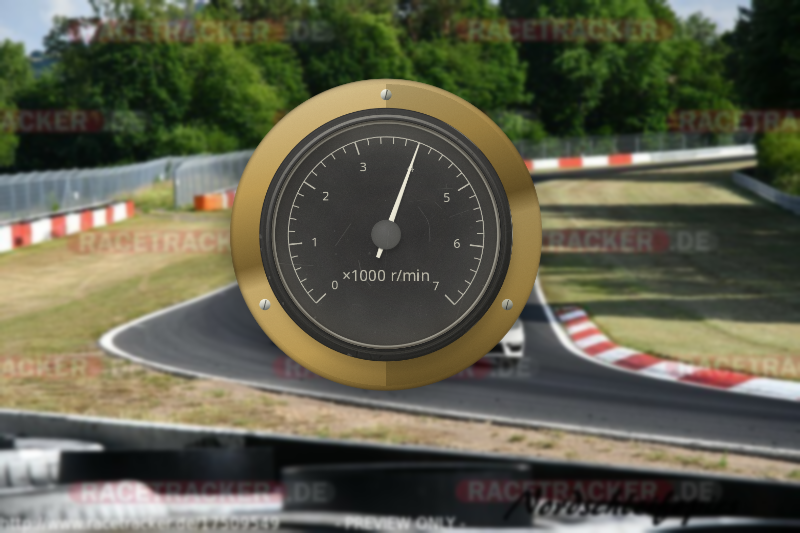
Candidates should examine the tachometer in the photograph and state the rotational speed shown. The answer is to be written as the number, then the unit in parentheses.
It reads 4000 (rpm)
